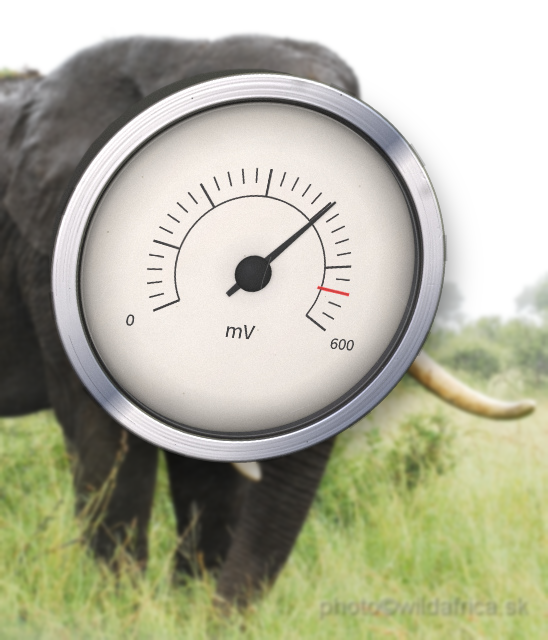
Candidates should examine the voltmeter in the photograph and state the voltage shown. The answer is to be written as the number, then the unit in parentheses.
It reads 400 (mV)
